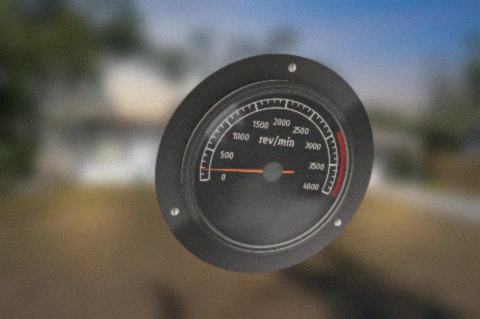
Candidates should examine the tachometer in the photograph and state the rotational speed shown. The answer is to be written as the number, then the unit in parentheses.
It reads 200 (rpm)
